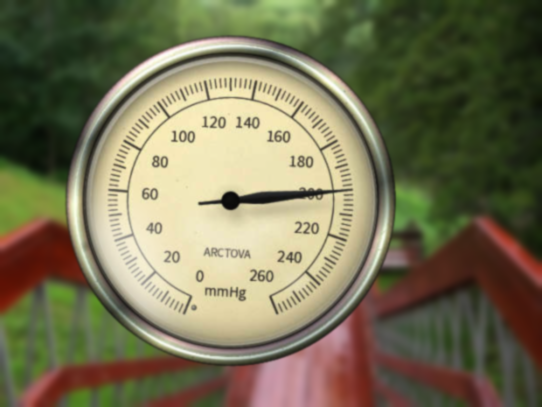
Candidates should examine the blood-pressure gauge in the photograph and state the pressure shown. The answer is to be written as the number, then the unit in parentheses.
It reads 200 (mmHg)
